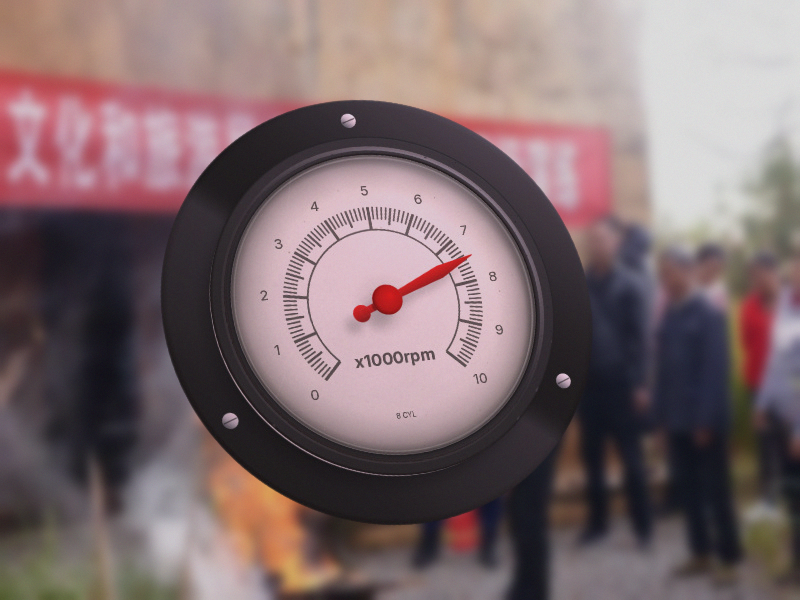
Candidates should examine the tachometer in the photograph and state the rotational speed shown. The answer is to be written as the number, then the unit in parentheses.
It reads 7500 (rpm)
